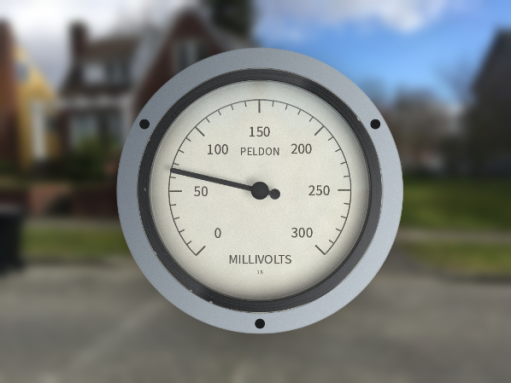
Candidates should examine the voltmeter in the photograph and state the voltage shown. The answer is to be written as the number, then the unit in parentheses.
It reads 65 (mV)
